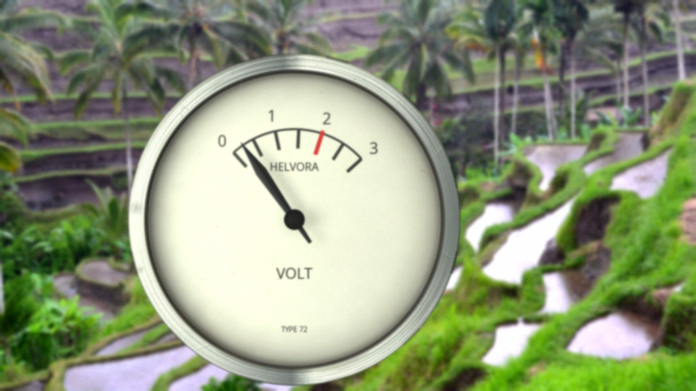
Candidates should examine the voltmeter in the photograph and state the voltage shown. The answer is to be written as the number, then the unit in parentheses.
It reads 0.25 (V)
